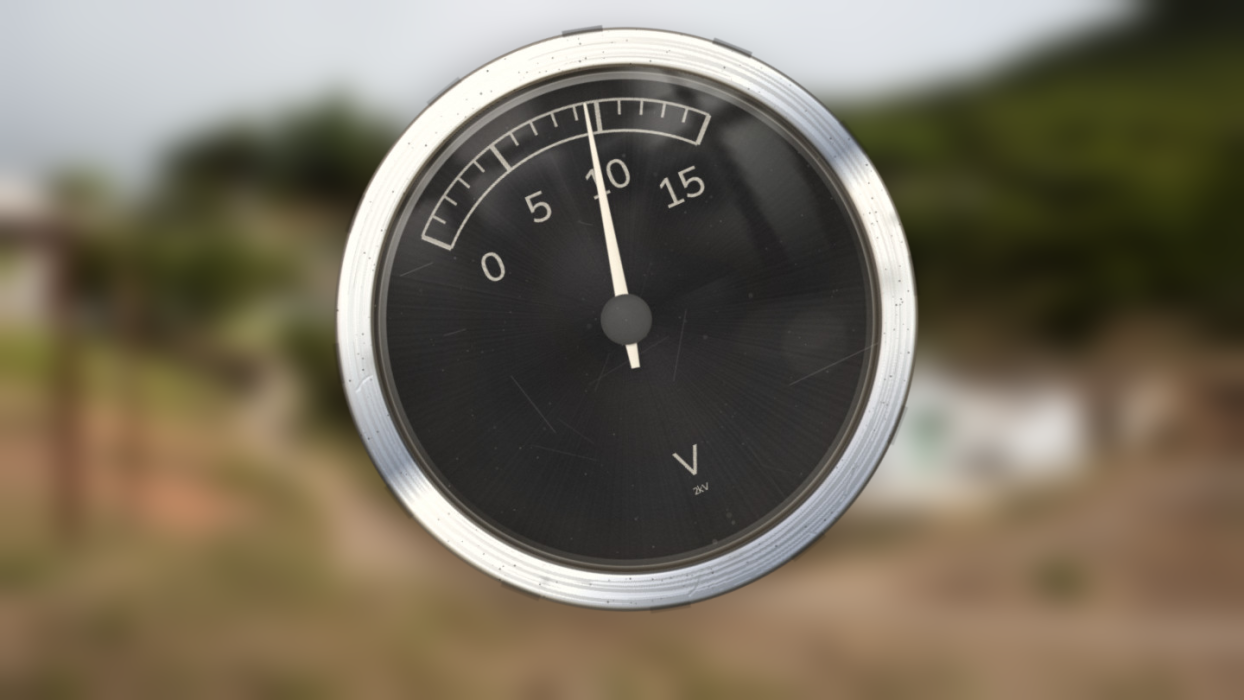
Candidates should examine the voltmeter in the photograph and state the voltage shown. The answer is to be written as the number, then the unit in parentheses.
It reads 9.5 (V)
